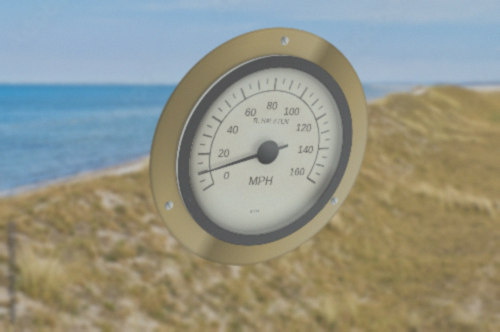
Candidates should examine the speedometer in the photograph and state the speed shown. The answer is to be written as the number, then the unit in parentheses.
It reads 10 (mph)
